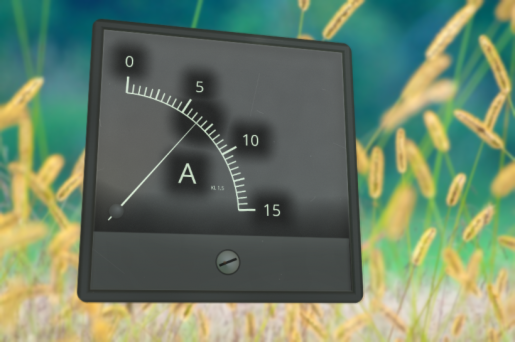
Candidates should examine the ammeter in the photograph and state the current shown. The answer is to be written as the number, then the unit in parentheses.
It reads 6.5 (A)
